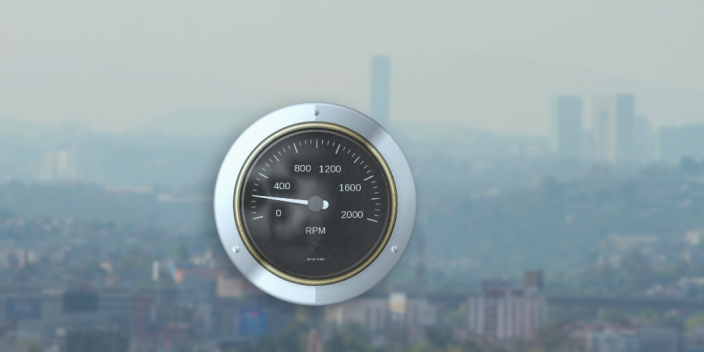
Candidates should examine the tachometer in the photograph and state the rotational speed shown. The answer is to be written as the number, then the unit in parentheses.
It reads 200 (rpm)
